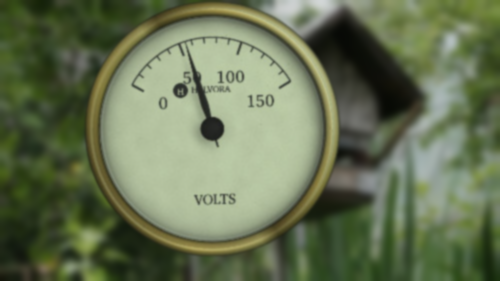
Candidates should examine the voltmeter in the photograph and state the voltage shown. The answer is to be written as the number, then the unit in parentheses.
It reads 55 (V)
